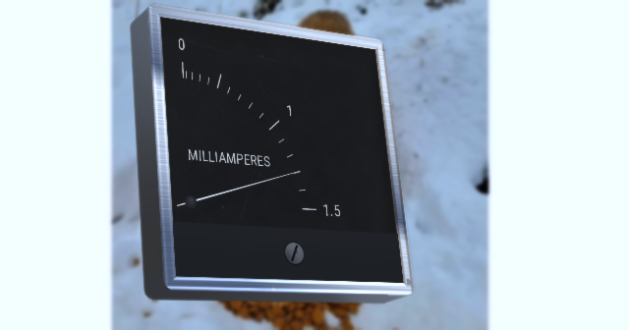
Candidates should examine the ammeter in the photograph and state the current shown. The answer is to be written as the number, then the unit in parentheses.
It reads 1.3 (mA)
